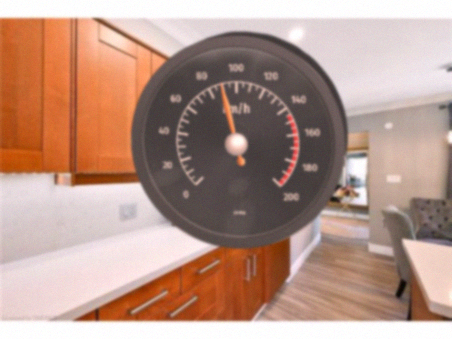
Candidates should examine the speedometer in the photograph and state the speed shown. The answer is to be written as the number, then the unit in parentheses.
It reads 90 (km/h)
